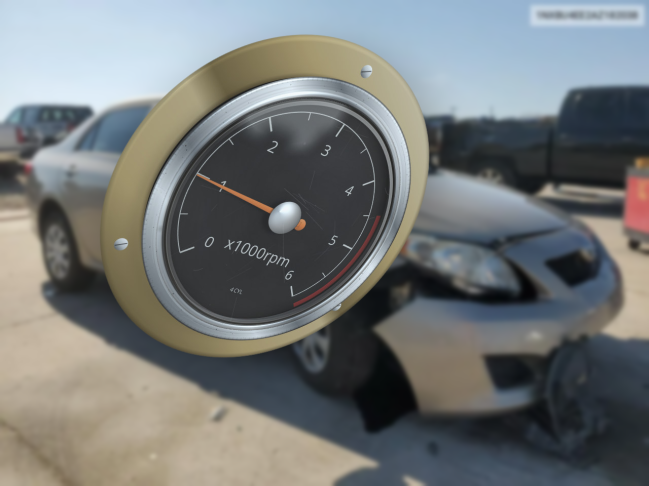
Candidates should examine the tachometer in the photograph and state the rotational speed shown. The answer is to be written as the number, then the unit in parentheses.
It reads 1000 (rpm)
